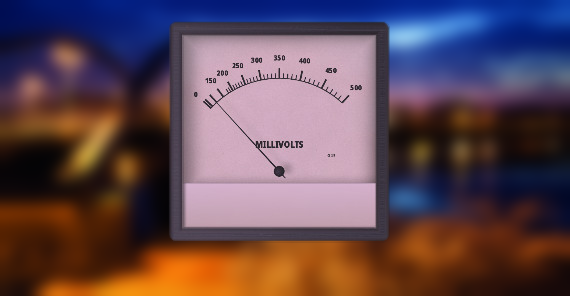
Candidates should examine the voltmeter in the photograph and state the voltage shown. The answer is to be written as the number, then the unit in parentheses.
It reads 100 (mV)
